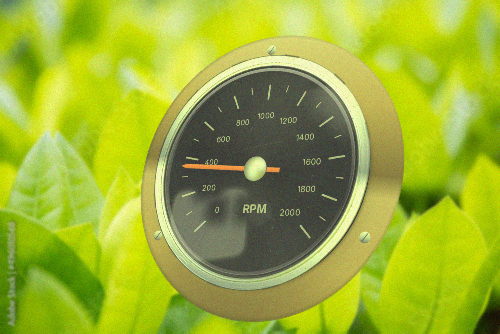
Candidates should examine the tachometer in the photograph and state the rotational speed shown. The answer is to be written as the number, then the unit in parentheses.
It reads 350 (rpm)
